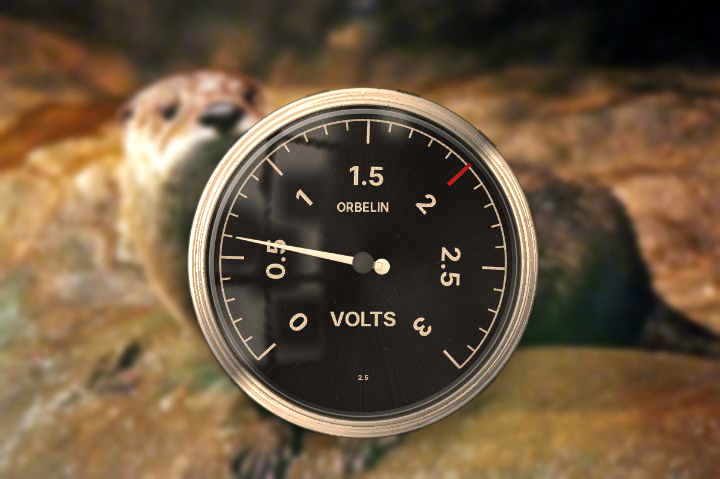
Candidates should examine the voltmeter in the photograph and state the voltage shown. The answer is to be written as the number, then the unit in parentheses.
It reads 0.6 (V)
